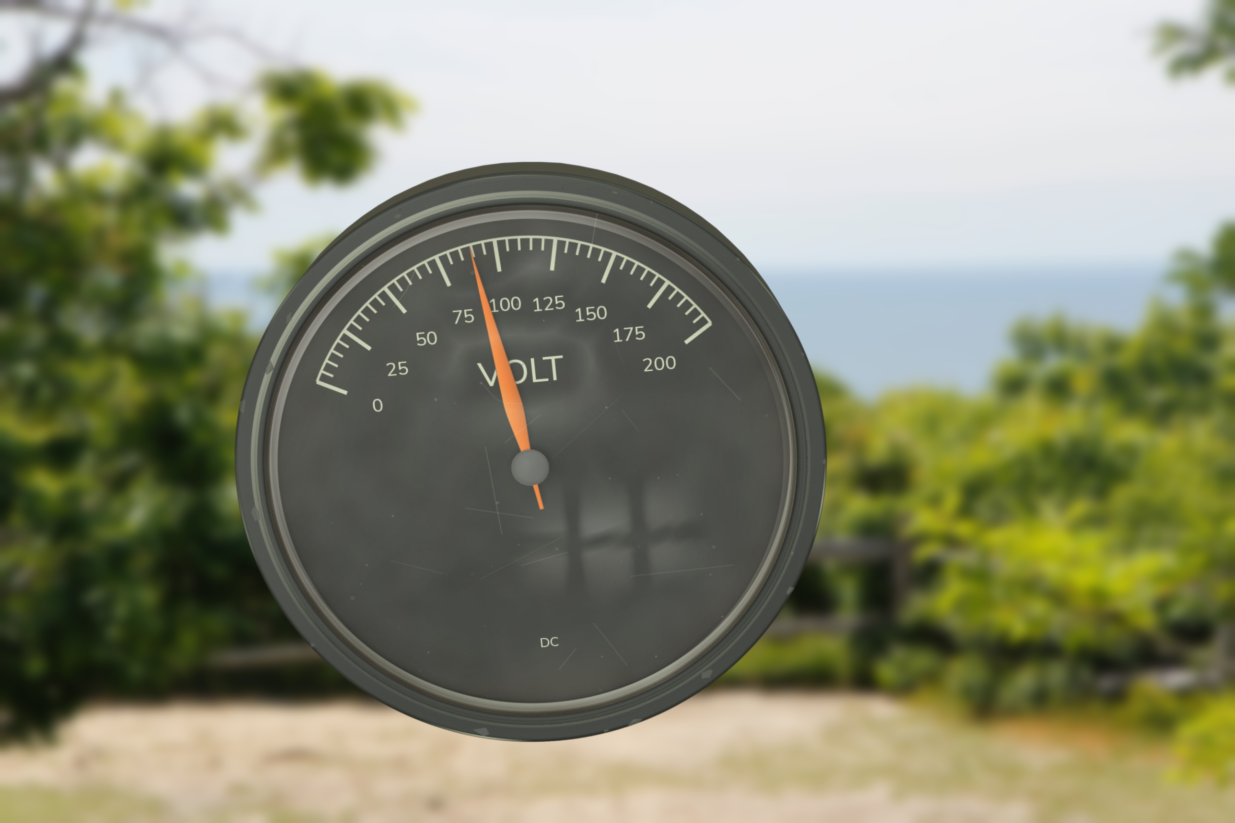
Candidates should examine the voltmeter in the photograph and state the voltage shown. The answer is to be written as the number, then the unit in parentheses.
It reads 90 (V)
